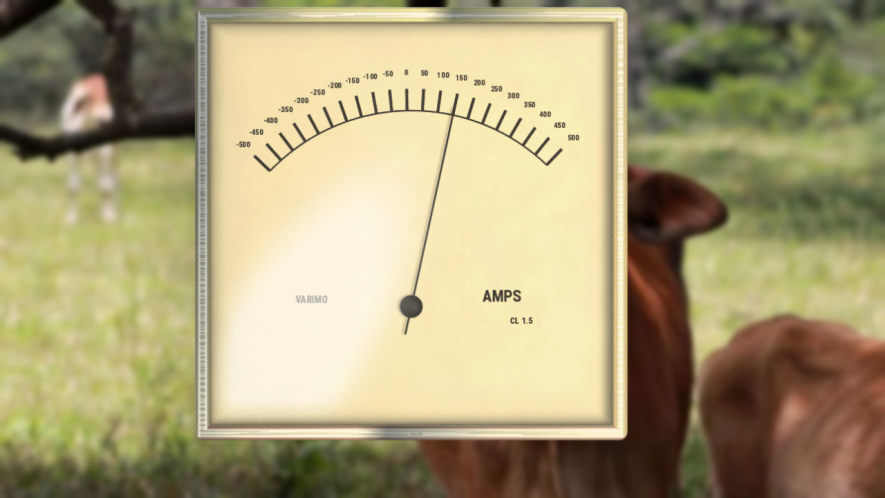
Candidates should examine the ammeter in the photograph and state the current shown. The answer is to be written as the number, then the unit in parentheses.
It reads 150 (A)
